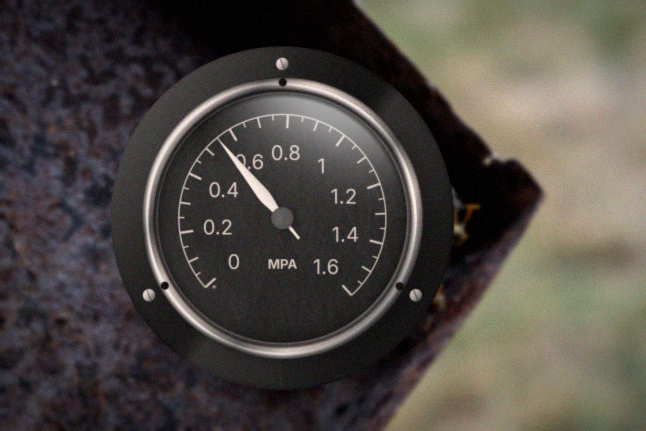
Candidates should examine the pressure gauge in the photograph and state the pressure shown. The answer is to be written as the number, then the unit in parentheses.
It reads 0.55 (MPa)
